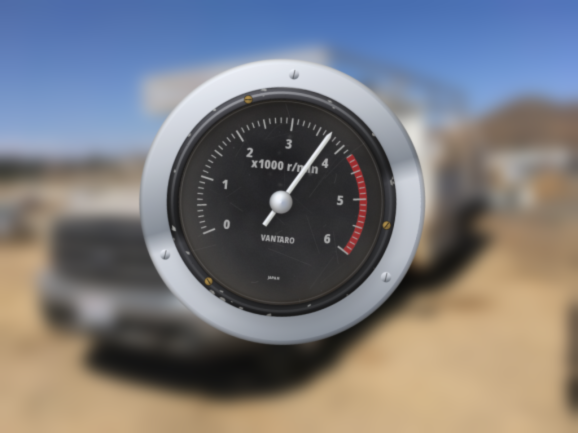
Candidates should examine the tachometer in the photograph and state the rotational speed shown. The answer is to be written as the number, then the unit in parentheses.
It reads 3700 (rpm)
